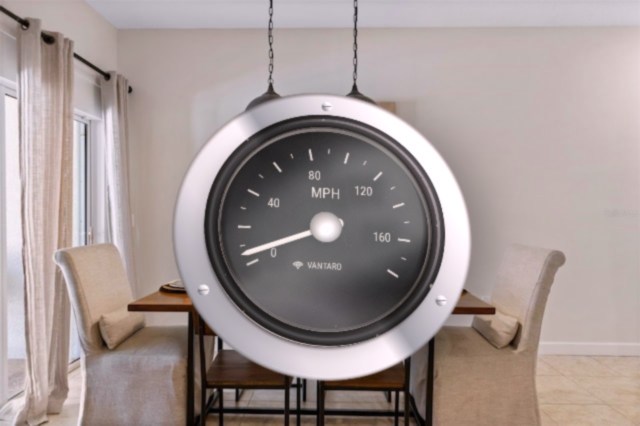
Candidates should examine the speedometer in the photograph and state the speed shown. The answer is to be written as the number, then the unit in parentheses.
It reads 5 (mph)
